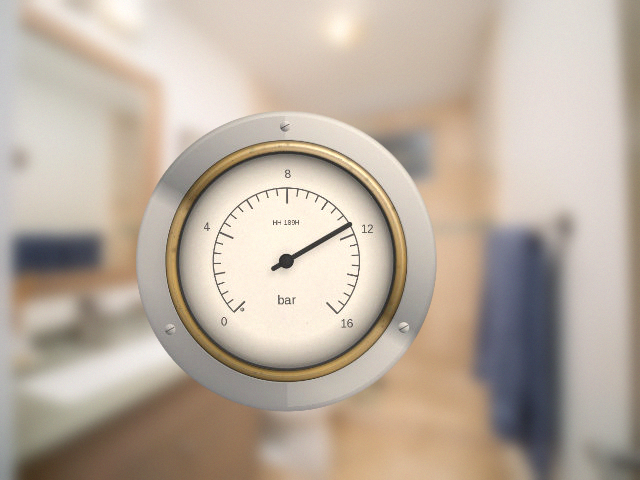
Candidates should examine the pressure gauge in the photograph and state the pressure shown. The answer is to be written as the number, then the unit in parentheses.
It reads 11.5 (bar)
